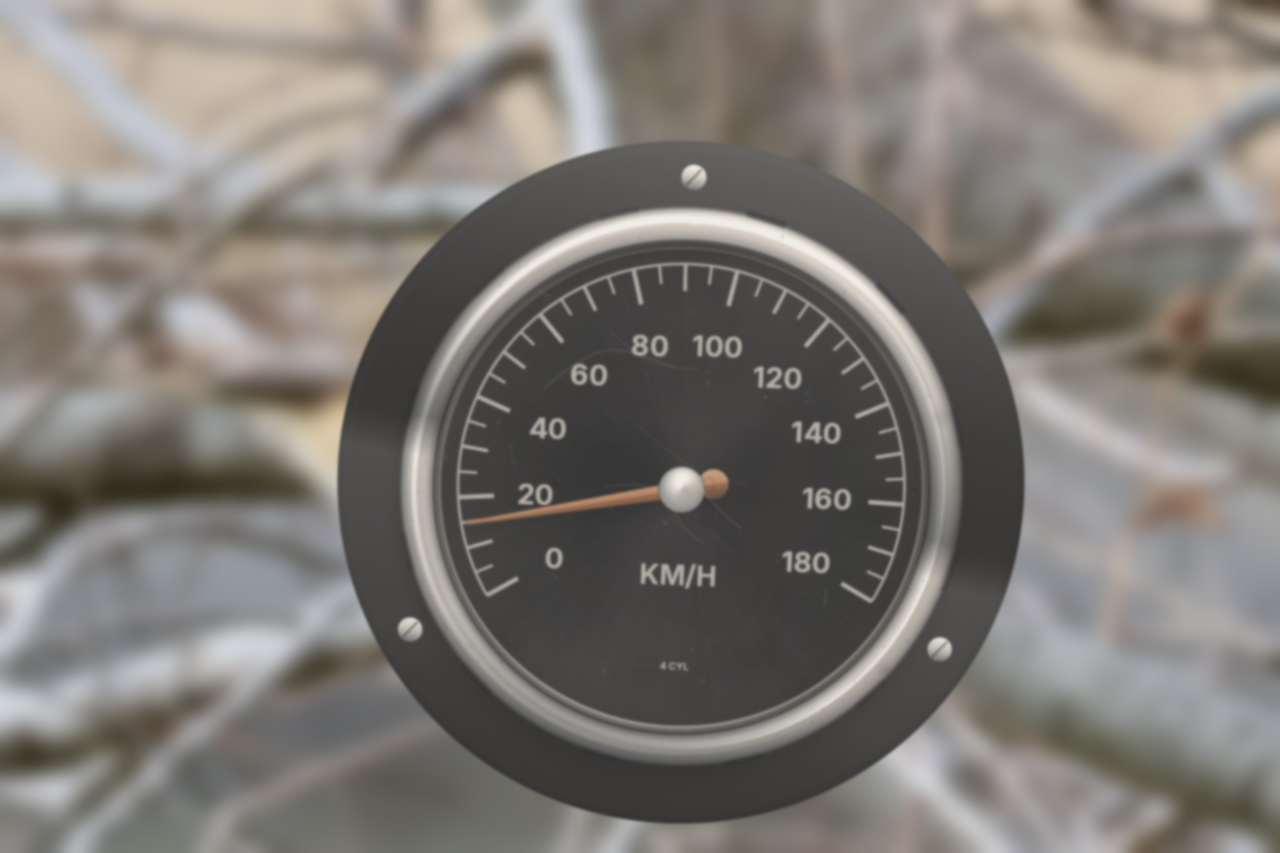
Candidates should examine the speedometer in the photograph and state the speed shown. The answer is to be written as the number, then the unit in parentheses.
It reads 15 (km/h)
